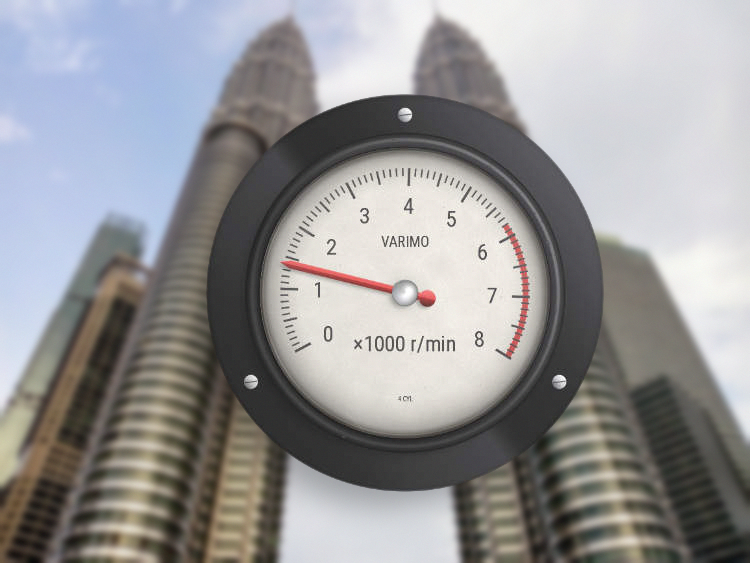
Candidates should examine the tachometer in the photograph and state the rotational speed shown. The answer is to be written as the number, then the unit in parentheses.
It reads 1400 (rpm)
